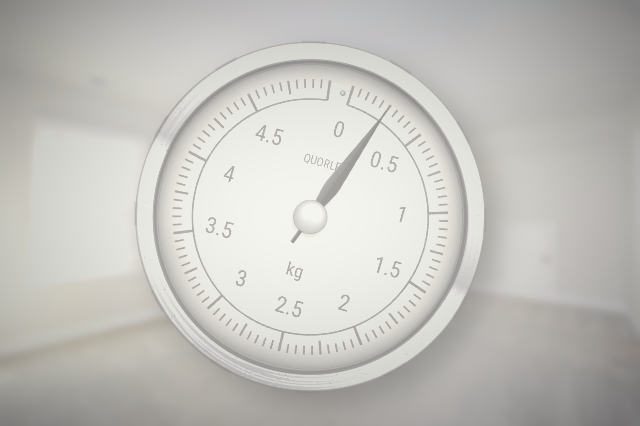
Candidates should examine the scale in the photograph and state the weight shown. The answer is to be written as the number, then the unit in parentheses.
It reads 0.25 (kg)
